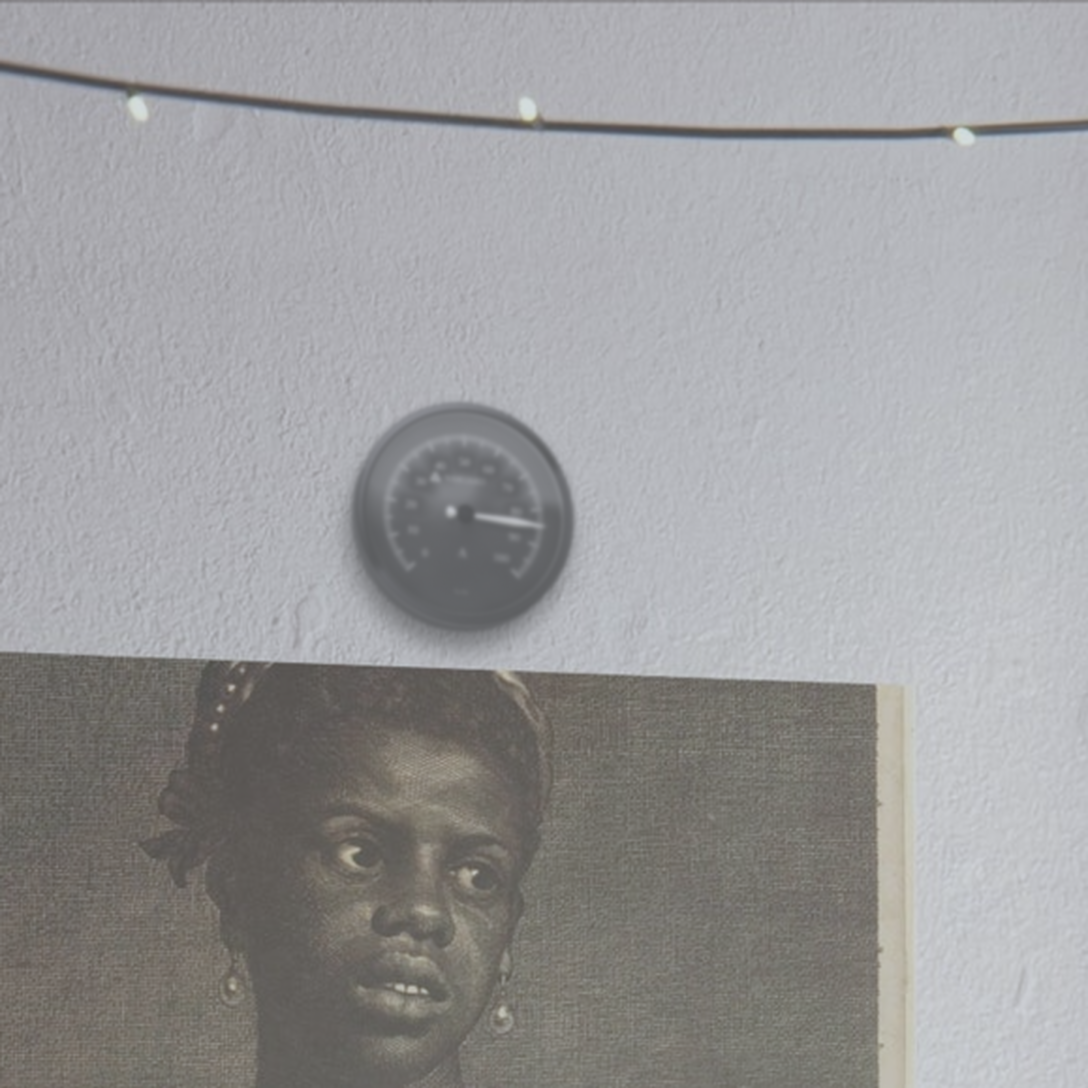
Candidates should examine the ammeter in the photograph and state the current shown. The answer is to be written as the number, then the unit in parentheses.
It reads 85 (A)
